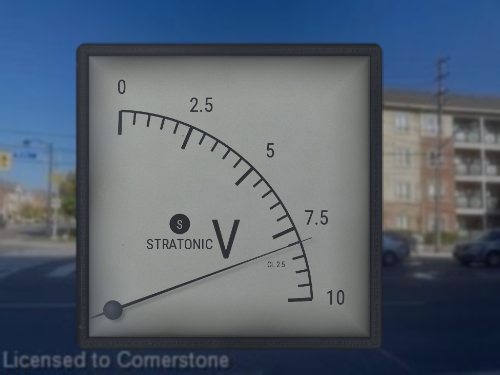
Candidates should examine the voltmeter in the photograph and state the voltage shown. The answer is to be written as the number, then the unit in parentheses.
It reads 8 (V)
